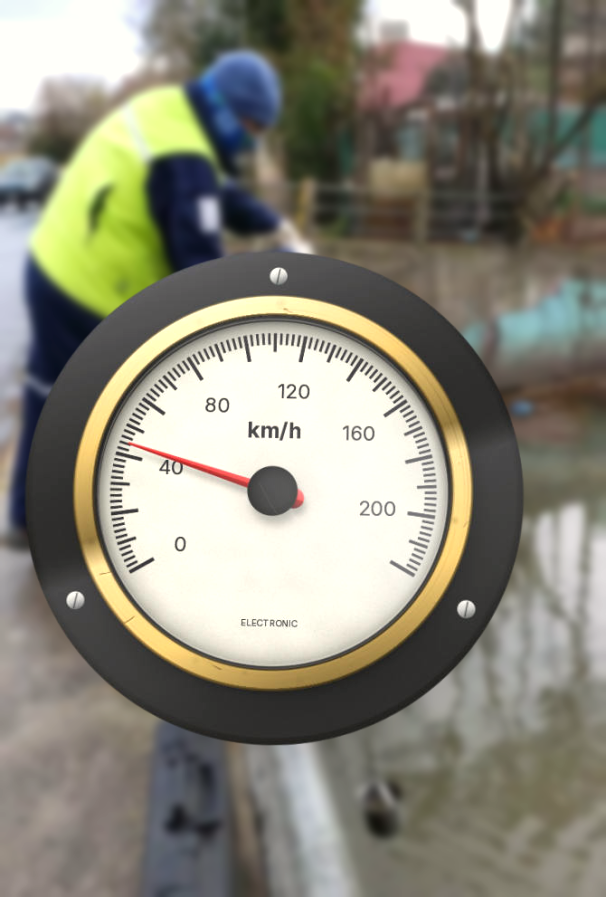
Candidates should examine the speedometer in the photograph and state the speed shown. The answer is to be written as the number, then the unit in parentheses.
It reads 44 (km/h)
